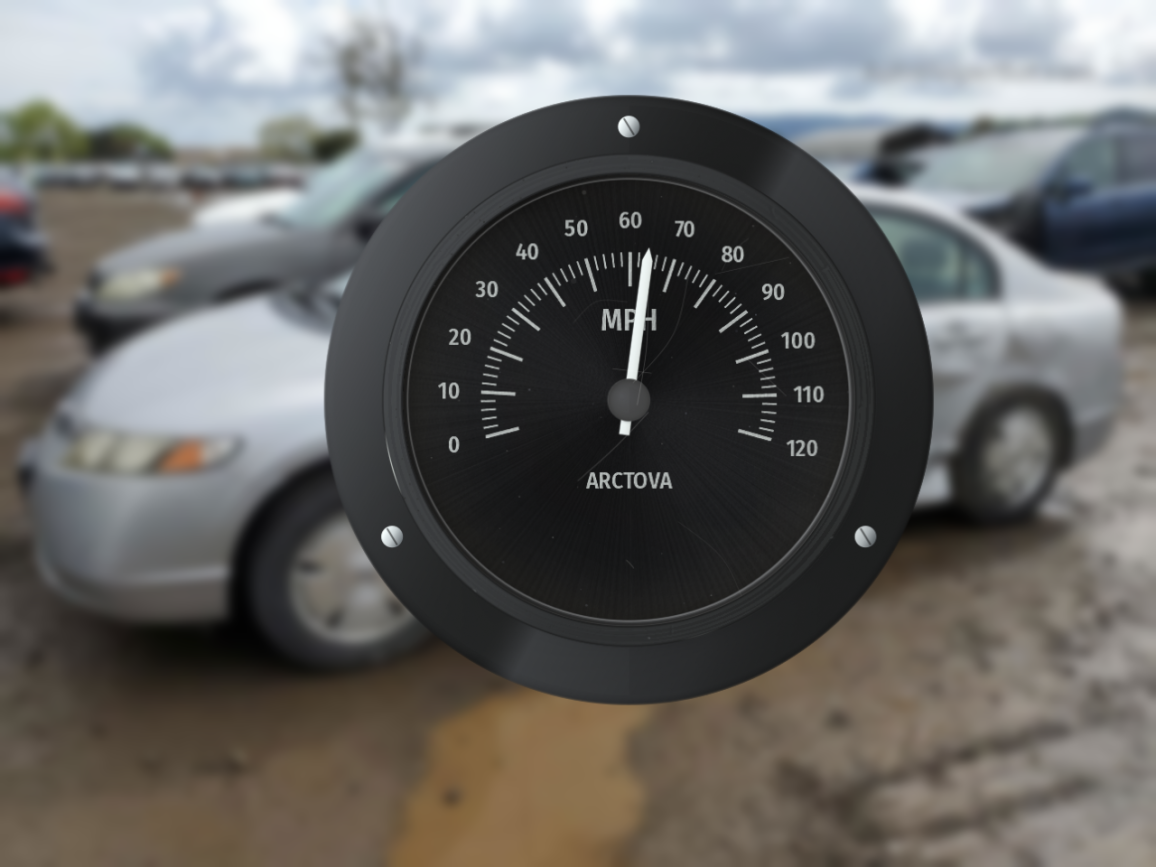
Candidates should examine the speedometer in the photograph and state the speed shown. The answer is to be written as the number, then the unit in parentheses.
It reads 64 (mph)
